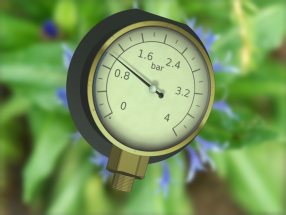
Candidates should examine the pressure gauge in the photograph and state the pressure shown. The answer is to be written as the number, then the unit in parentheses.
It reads 1 (bar)
